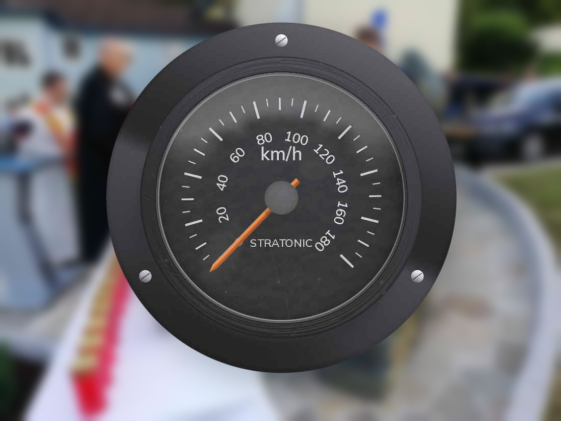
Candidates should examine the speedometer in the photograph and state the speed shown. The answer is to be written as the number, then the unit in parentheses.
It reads 0 (km/h)
